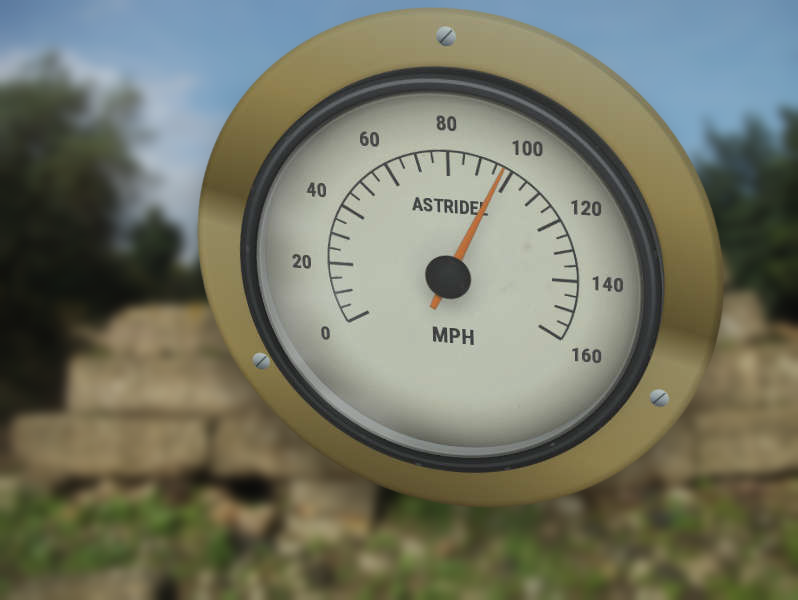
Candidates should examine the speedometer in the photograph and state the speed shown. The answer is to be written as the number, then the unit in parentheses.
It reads 97.5 (mph)
